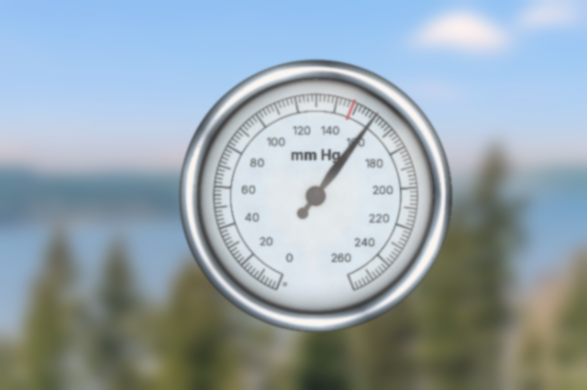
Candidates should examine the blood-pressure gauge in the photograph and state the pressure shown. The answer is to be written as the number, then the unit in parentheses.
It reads 160 (mmHg)
